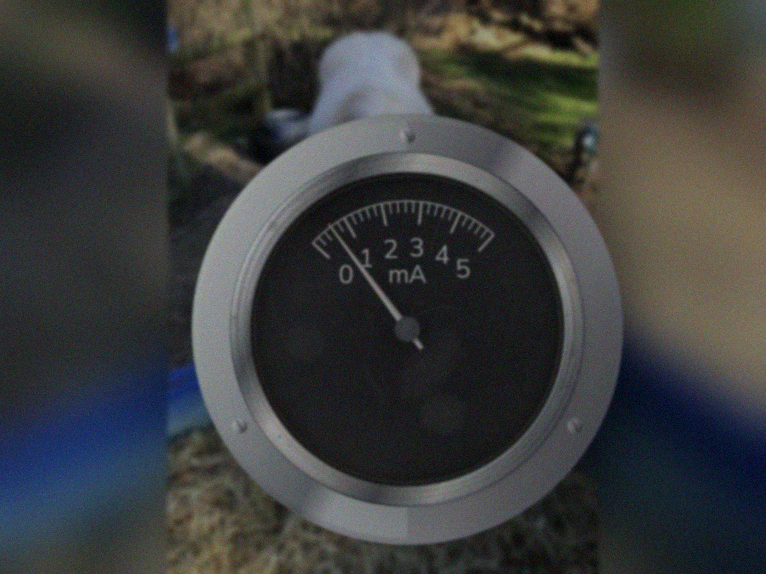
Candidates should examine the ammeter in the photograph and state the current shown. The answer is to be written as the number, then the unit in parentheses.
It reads 0.6 (mA)
